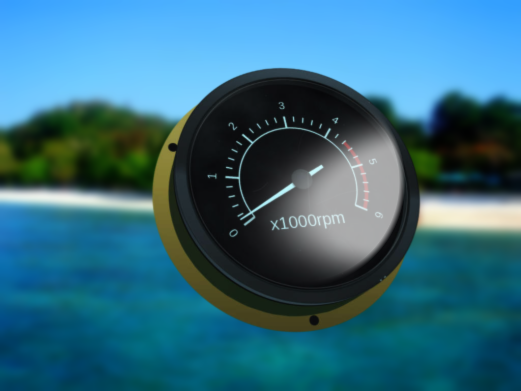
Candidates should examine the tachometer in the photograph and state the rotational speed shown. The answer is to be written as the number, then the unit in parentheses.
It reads 100 (rpm)
